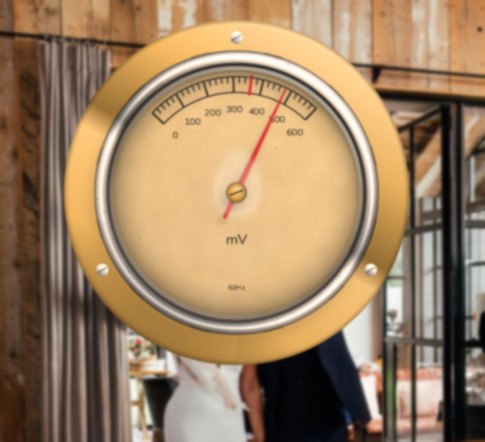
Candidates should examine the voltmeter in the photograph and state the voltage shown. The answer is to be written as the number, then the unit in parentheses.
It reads 480 (mV)
